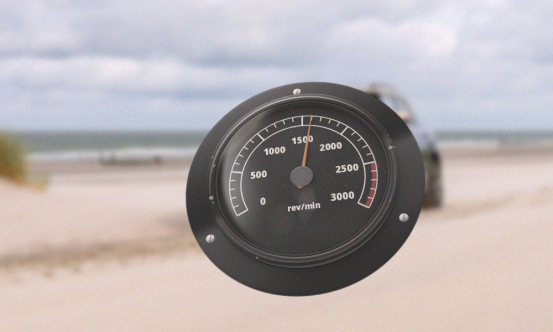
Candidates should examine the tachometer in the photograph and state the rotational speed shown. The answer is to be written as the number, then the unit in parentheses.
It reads 1600 (rpm)
